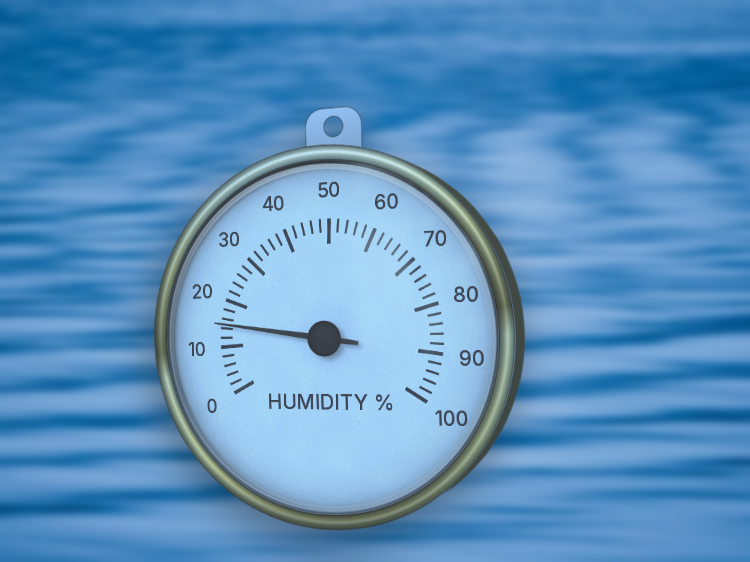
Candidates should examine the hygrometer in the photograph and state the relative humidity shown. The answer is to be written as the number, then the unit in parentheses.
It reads 15 (%)
